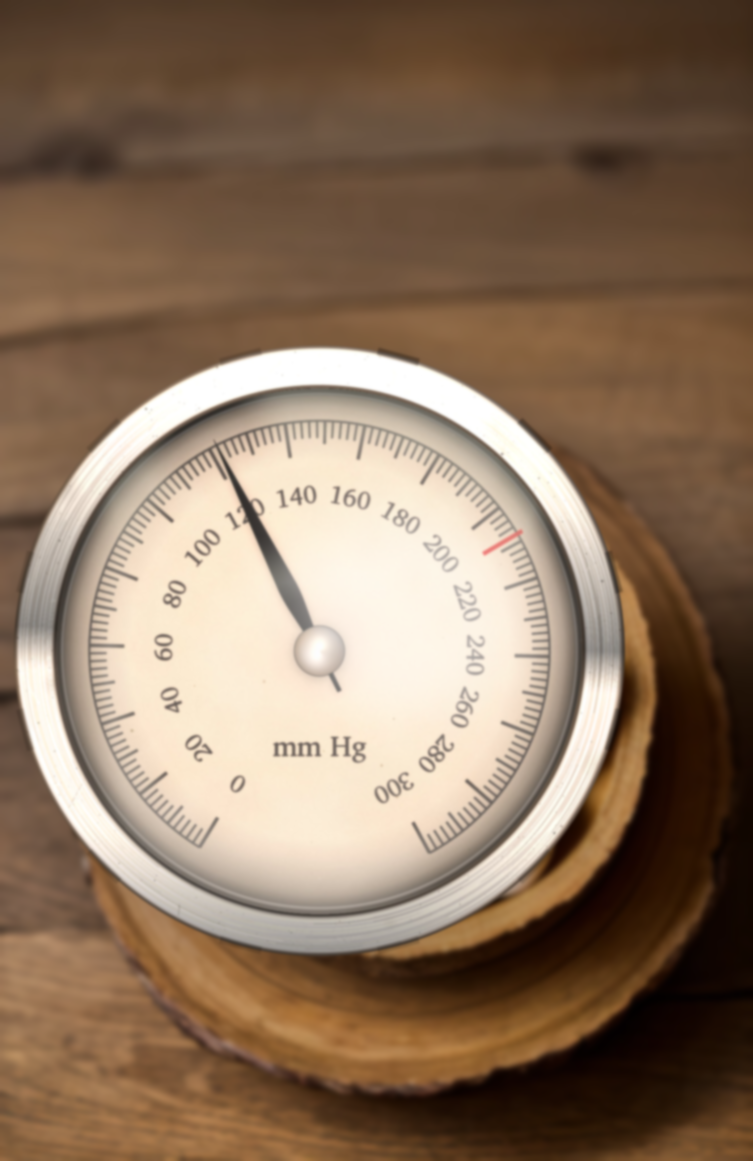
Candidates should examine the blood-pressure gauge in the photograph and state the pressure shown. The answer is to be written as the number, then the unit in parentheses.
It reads 122 (mmHg)
